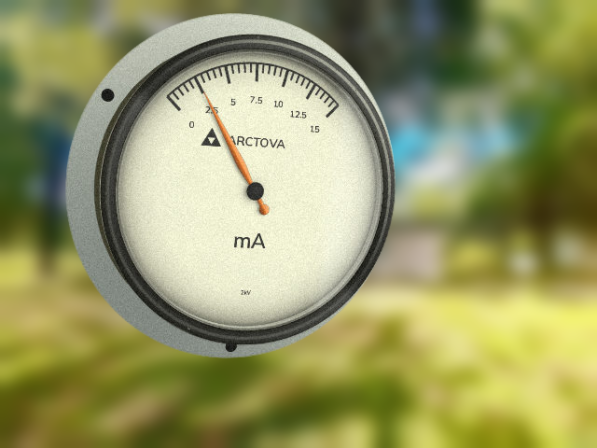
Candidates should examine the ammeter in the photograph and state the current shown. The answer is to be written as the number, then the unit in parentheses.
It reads 2.5 (mA)
